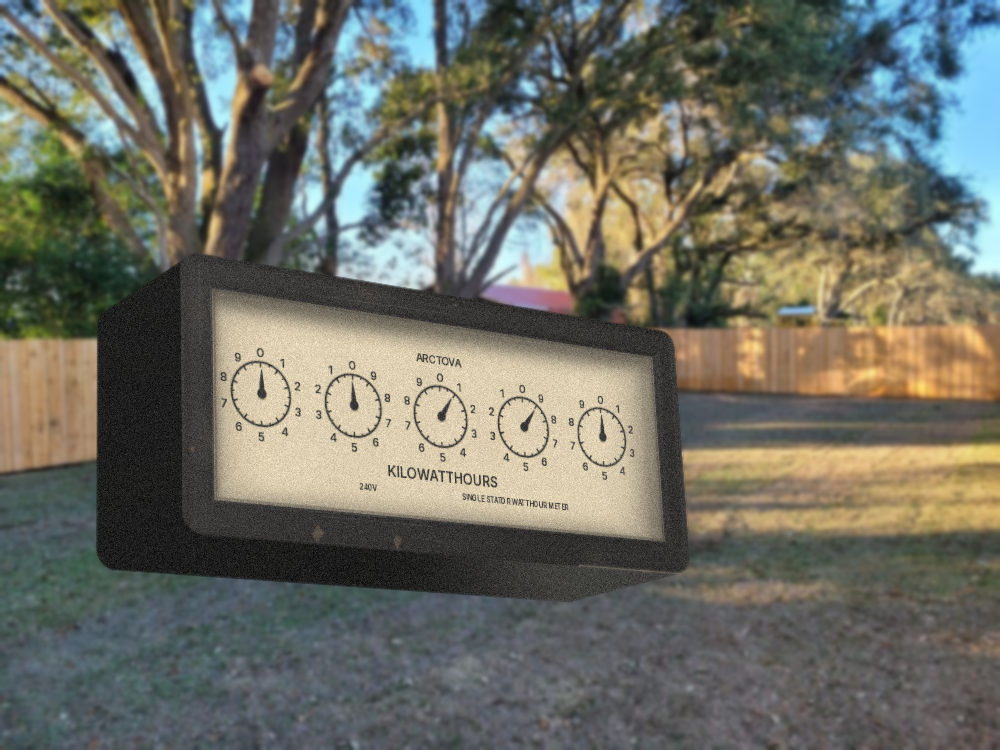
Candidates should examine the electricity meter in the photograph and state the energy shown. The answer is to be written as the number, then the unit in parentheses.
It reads 90 (kWh)
